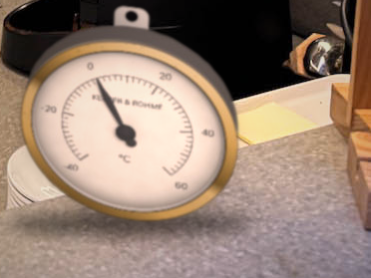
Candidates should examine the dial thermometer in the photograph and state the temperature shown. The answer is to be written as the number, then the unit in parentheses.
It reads 0 (°C)
